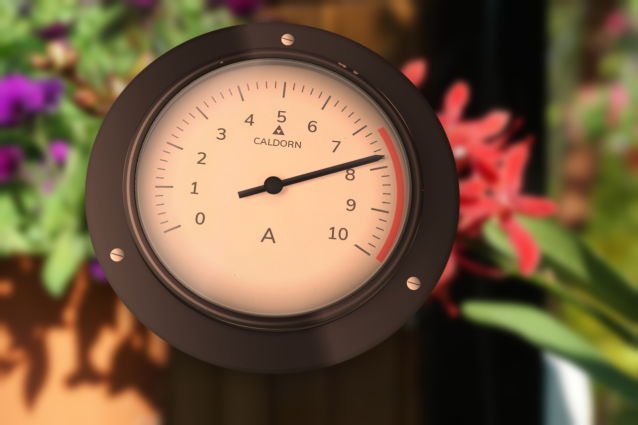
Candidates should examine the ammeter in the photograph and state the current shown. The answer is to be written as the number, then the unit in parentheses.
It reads 7.8 (A)
